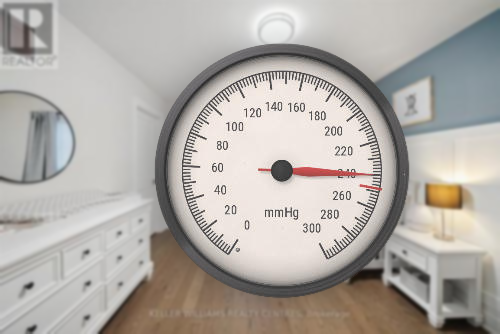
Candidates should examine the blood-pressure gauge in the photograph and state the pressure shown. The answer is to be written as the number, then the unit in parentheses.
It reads 240 (mmHg)
